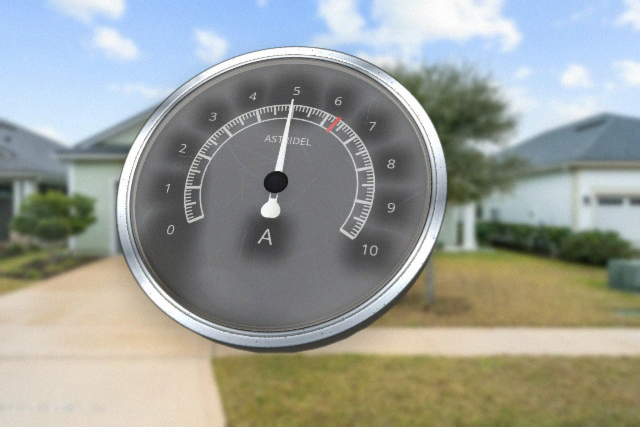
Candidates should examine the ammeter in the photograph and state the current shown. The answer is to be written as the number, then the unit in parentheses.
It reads 5 (A)
